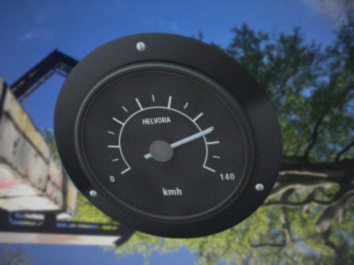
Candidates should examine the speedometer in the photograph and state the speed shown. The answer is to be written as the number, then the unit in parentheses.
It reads 110 (km/h)
